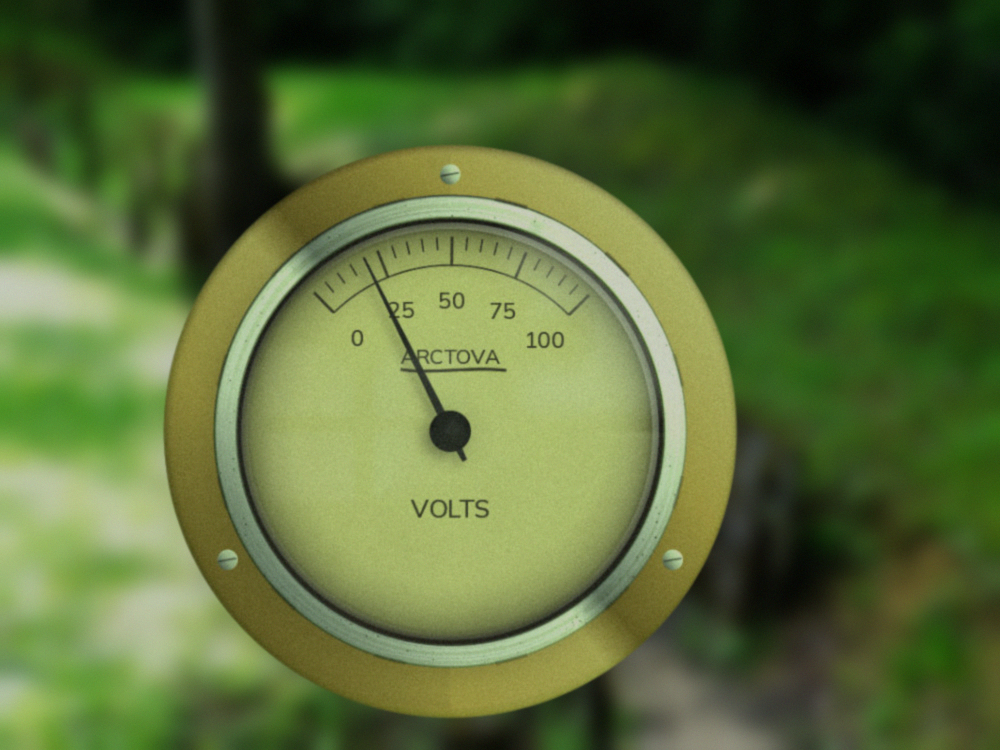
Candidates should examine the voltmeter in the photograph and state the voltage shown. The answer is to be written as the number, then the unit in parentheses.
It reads 20 (V)
